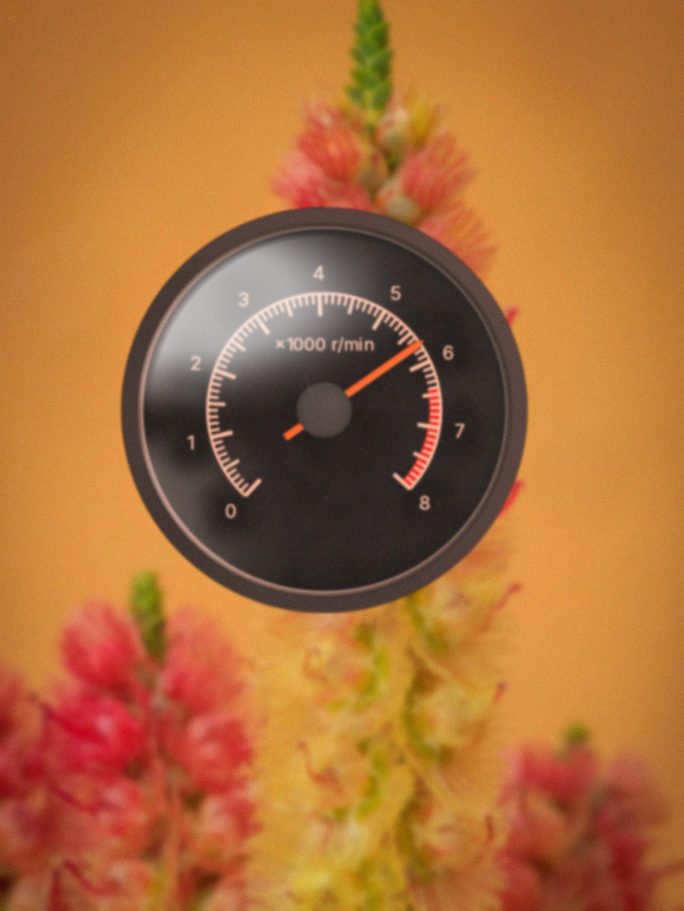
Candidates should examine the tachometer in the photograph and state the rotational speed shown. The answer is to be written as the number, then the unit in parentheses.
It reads 5700 (rpm)
